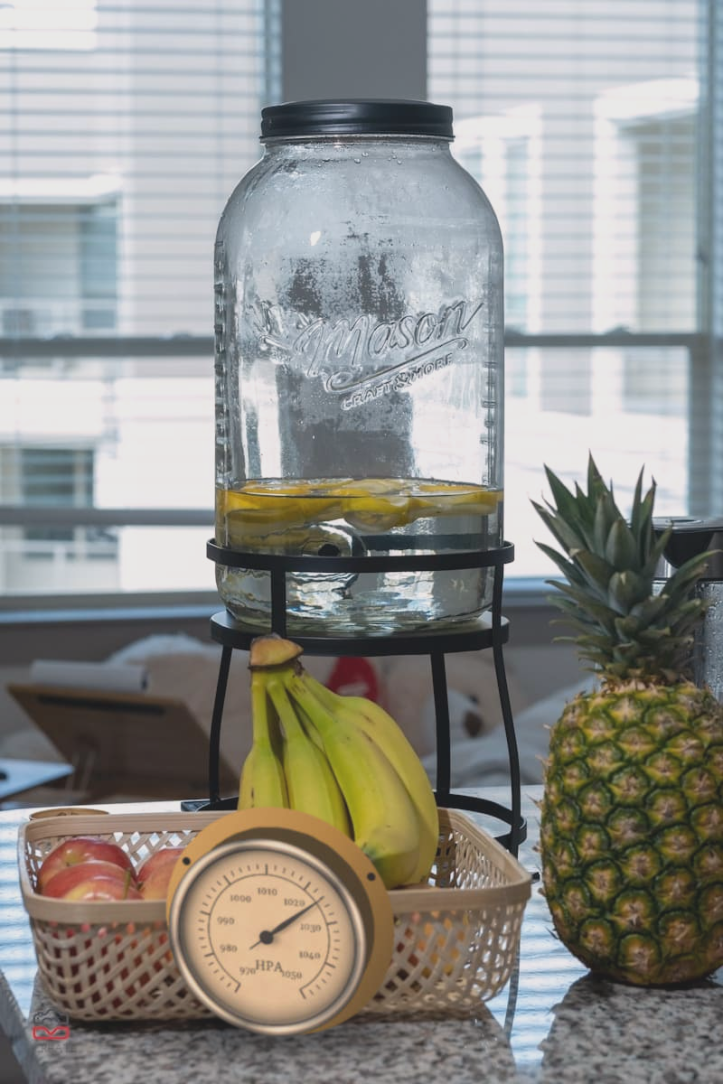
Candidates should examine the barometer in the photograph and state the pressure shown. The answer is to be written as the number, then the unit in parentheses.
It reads 1024 (hPa)
